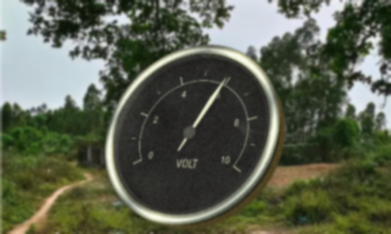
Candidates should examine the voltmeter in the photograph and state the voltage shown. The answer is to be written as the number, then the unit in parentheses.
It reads 6 (V)
